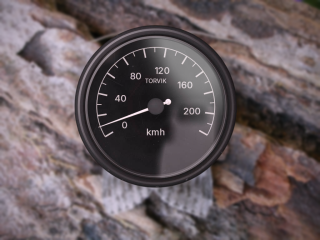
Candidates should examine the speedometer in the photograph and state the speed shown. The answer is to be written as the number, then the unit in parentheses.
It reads 10 (km/h)
